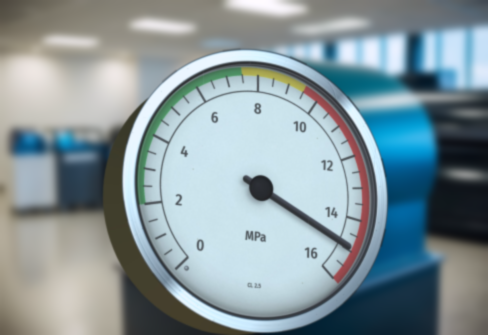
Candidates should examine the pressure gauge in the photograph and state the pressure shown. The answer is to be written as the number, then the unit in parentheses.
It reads 15 (MPa)
